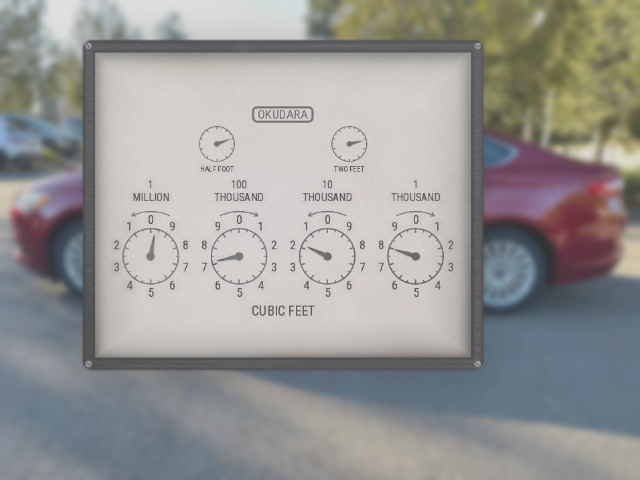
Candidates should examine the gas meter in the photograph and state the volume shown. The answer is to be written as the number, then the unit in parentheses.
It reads 971800 (ft³)
